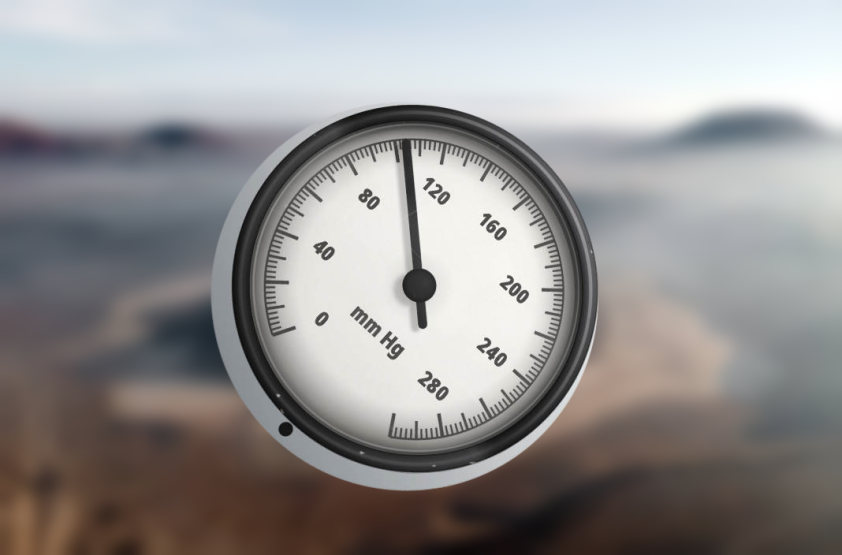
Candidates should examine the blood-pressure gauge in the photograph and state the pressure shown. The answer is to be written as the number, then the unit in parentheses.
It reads 104 (mmHg)
